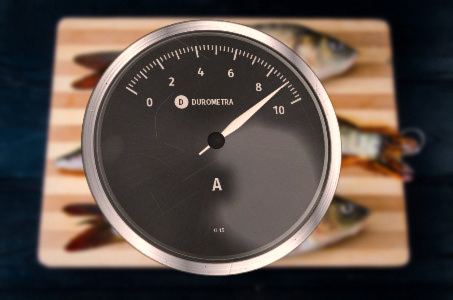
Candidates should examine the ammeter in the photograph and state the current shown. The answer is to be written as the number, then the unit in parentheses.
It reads 9 (A)
